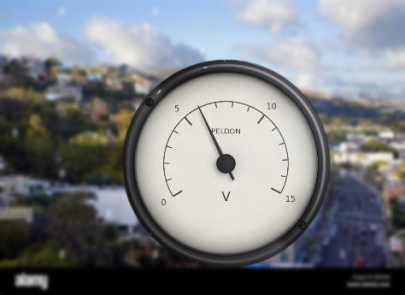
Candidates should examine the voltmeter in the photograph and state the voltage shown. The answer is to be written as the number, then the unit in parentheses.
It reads 6 (V)
